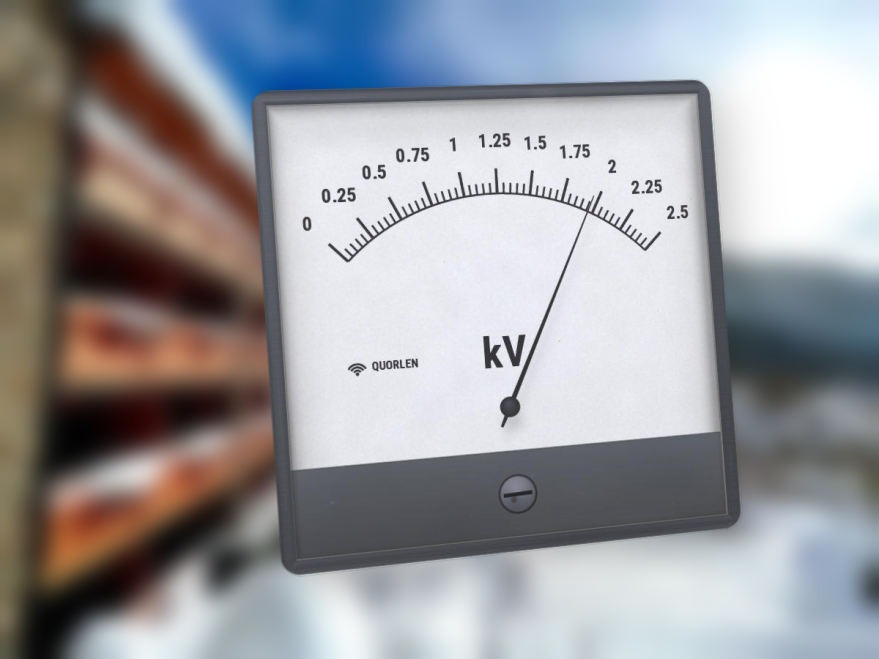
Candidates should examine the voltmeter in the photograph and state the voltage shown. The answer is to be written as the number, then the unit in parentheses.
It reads 1.95 (kV)
